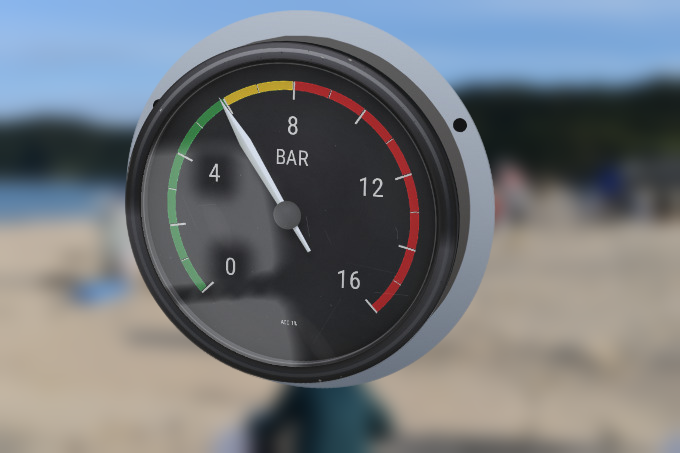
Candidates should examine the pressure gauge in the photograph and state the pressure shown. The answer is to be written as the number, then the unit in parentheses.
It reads 6 (bar)
